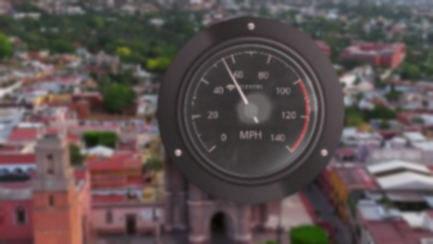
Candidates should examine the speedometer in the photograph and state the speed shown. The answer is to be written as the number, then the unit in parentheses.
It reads 55 (mph)
